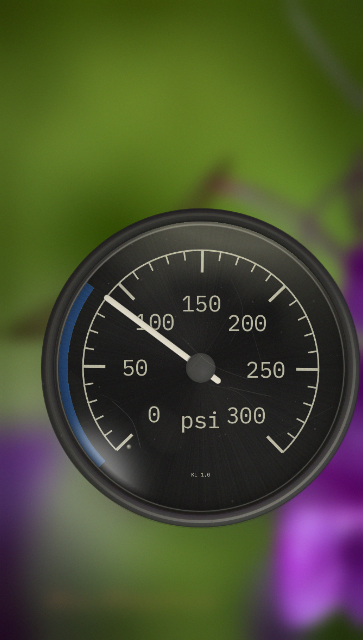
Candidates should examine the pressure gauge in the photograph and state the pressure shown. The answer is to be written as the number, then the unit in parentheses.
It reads 90 (psi)
